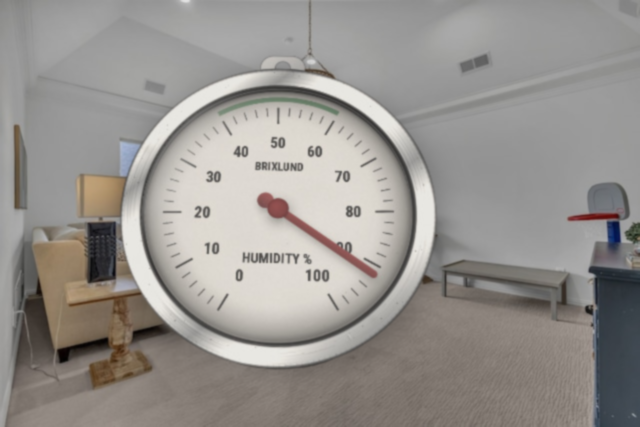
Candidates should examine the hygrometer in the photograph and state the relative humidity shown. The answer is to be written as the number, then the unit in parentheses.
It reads 92 (%)
